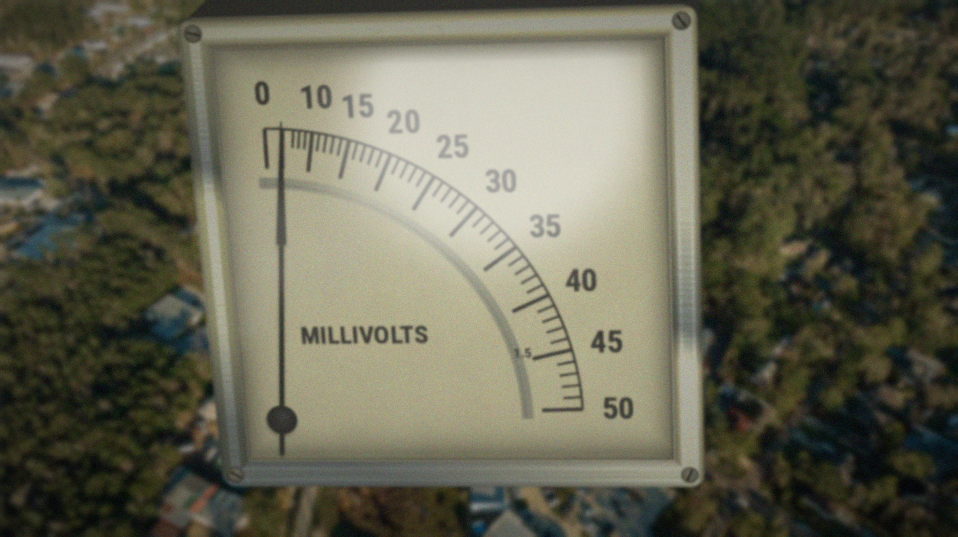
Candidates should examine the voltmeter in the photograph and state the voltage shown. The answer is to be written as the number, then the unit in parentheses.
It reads 5 (mV)
